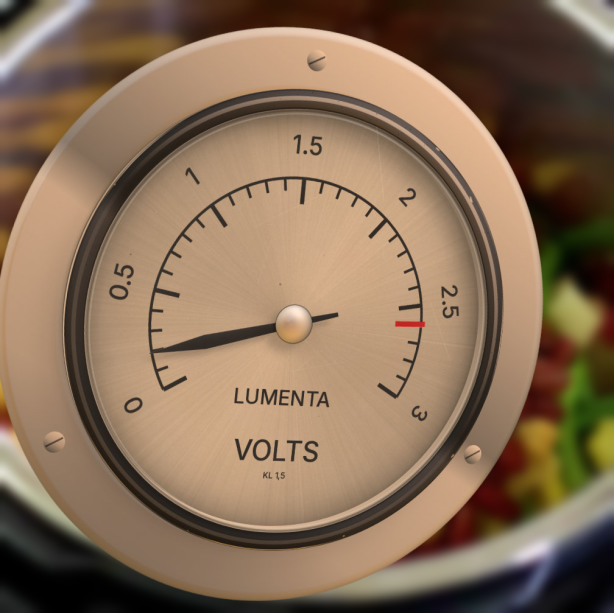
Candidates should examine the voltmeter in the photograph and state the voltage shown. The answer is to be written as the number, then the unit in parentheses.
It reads 0.2 (V)
